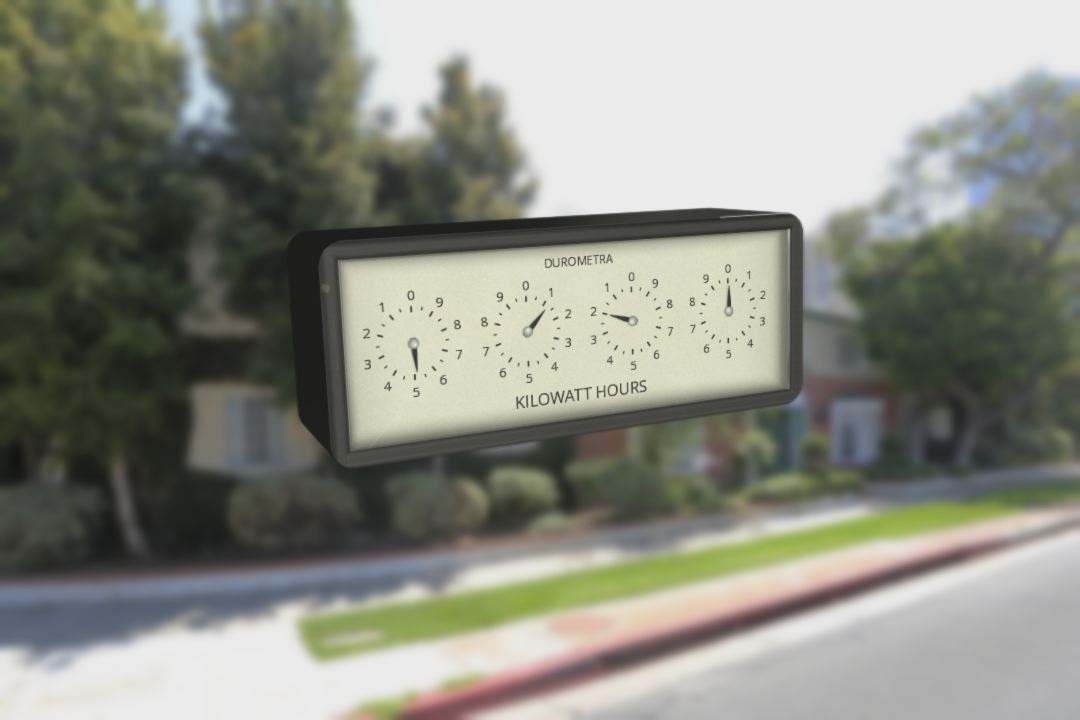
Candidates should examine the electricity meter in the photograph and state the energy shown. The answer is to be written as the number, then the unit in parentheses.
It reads 5120 (kWh)
